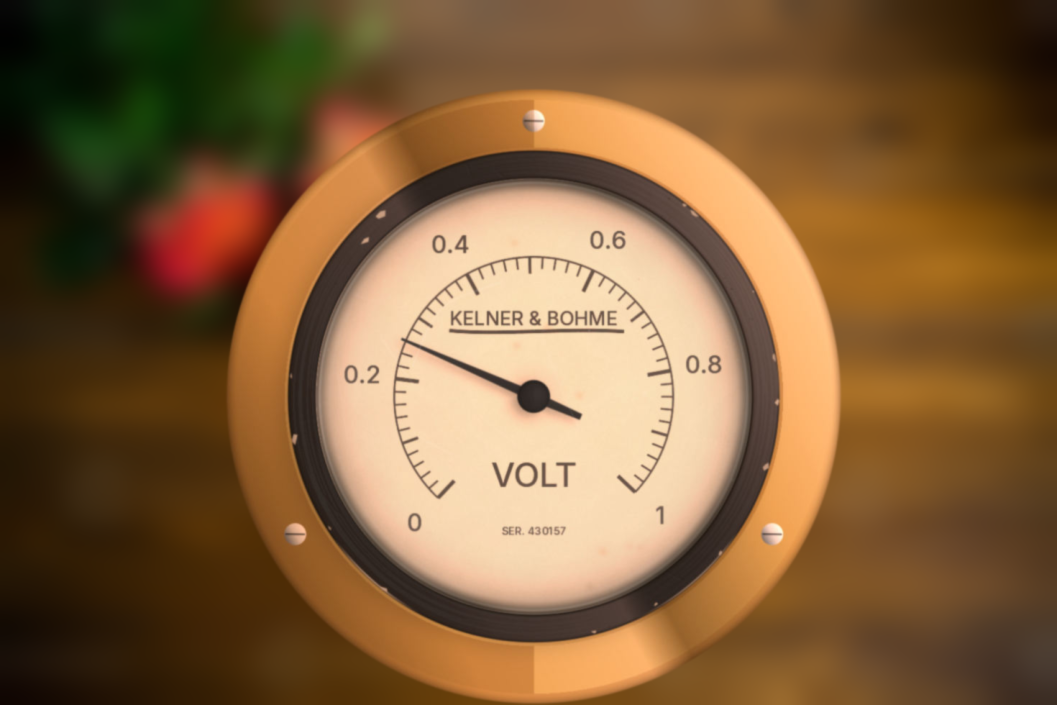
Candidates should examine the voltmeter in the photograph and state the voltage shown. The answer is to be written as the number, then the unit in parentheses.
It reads 0.26 (V)
